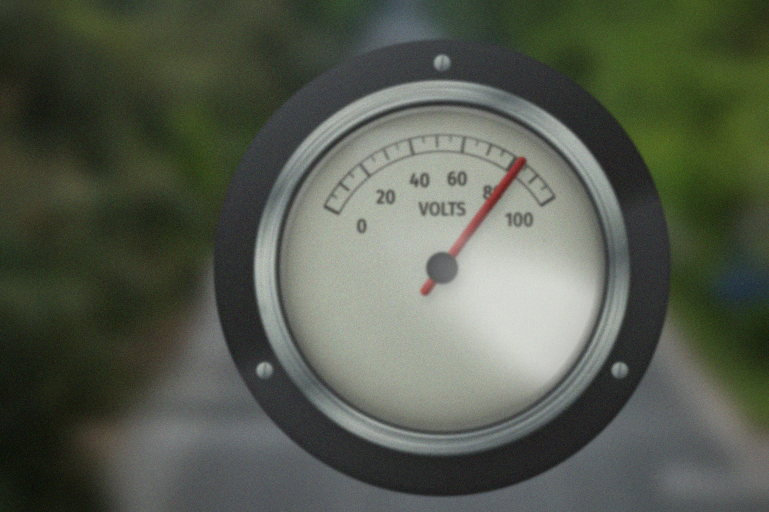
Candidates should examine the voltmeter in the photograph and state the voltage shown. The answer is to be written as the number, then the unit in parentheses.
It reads 82.5 (V)
